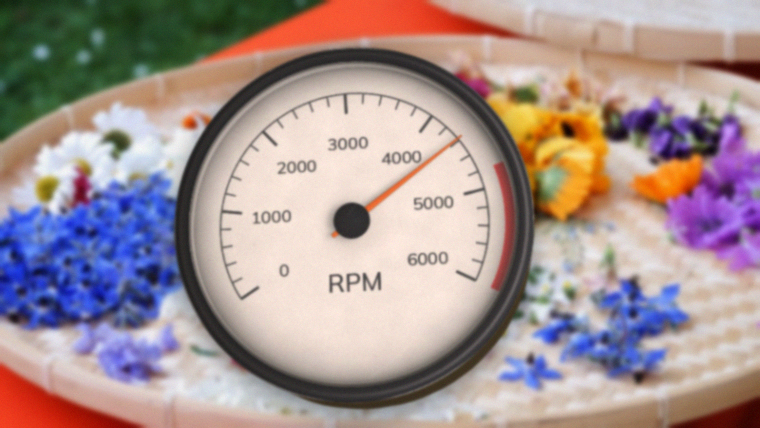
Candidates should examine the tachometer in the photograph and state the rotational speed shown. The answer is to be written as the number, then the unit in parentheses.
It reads 4400 (rpm)
